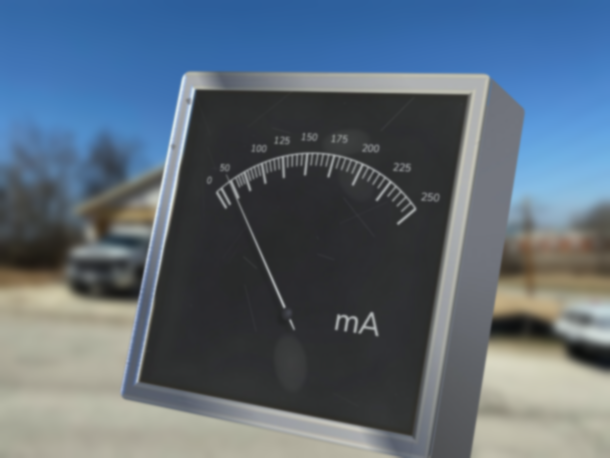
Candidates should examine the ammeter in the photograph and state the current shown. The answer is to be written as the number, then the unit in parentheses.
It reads 50 (mA)
